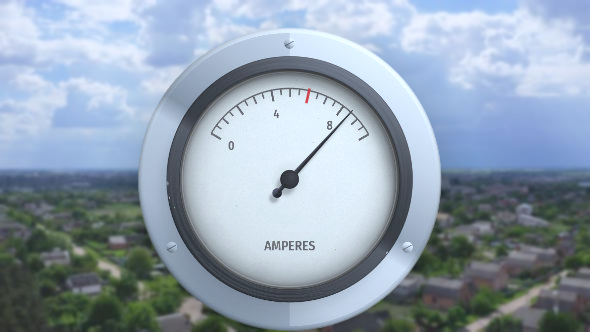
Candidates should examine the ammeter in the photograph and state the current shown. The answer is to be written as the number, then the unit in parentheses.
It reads 8.5 (A)
